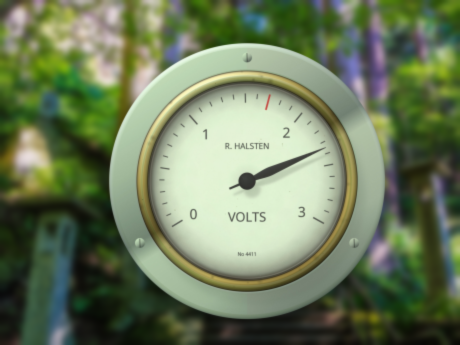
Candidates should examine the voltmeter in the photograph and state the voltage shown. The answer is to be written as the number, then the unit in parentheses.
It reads 2.35 (V)
